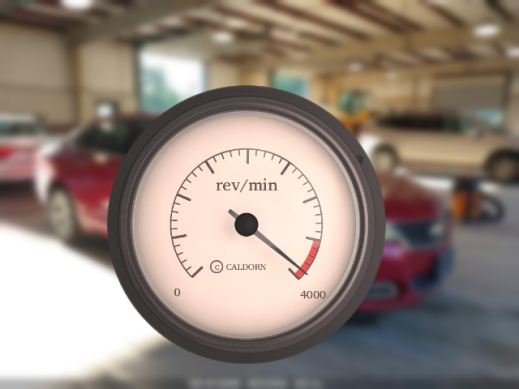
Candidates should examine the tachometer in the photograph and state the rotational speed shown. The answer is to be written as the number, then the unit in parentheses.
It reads 3900 (rpm)
